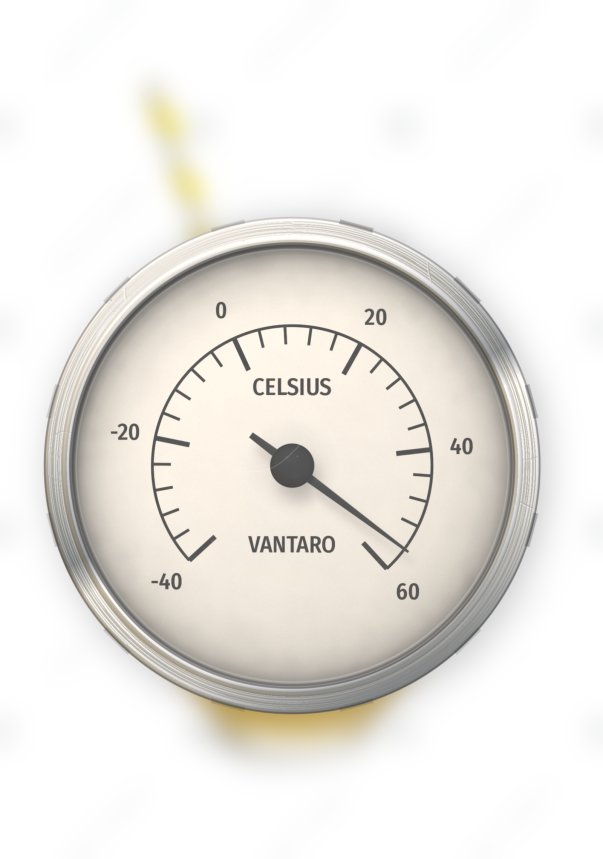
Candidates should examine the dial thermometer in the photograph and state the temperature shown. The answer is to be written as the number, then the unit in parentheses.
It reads 56 (°C)
